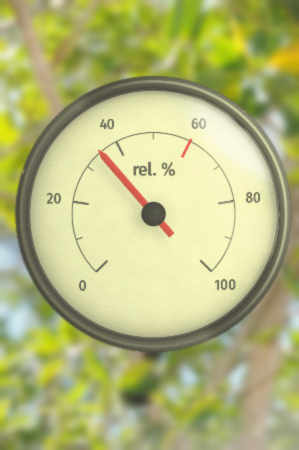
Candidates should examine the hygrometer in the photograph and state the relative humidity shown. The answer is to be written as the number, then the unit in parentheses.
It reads 35 (%)
